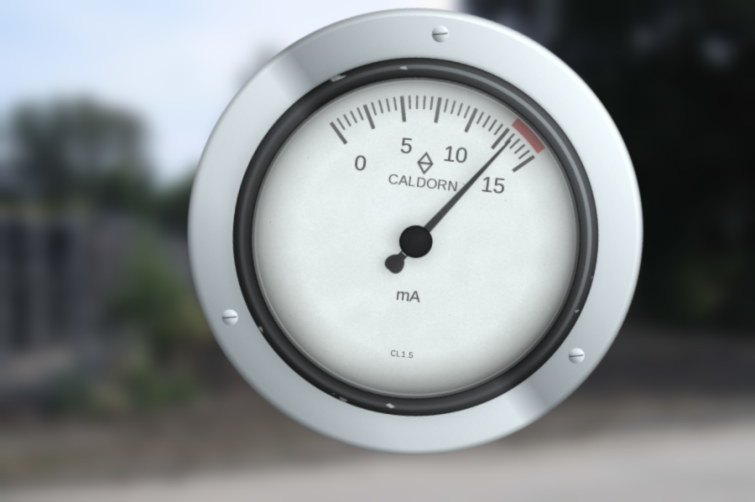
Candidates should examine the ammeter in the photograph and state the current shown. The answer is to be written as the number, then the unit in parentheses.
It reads 13 (mA)
